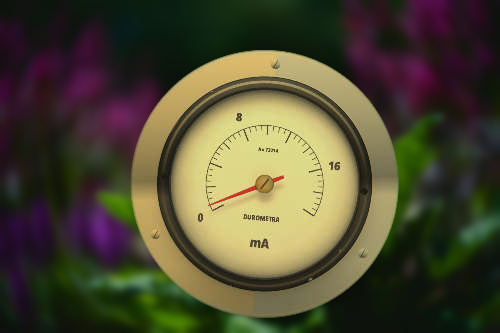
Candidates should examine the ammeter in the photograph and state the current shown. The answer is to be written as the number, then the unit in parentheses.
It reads 0.5 (mA)
